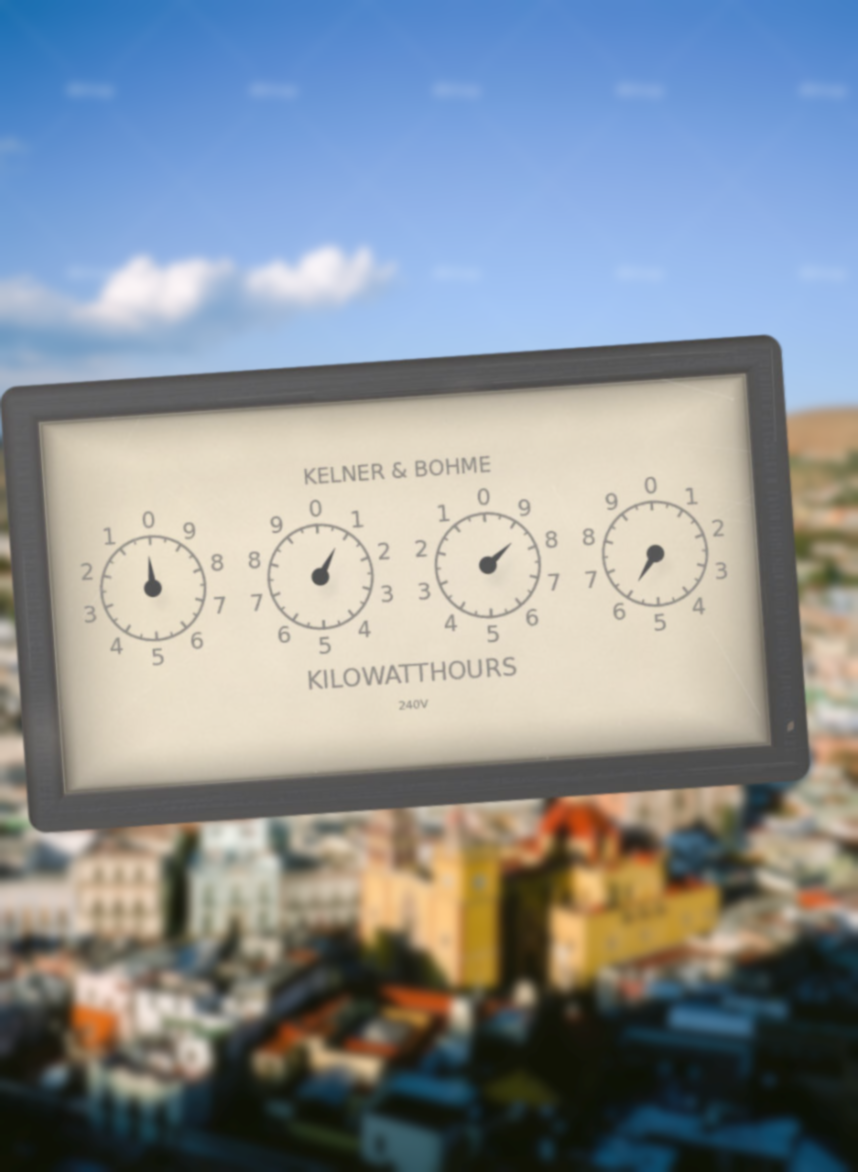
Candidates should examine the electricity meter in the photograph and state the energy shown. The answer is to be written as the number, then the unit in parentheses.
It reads 86 (kWh)
